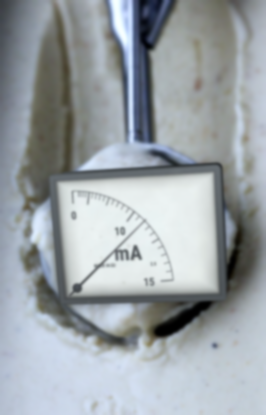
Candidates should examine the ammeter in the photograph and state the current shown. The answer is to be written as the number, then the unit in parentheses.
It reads 11 (mA)
